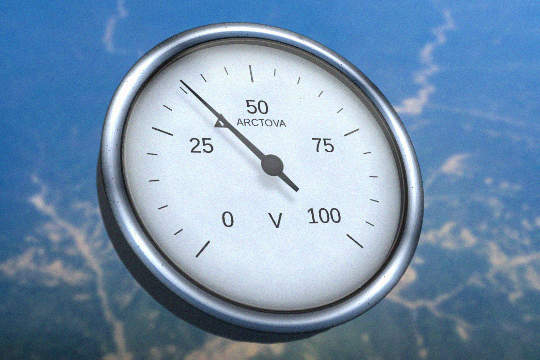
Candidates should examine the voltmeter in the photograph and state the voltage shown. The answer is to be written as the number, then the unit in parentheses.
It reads 35 (V)
